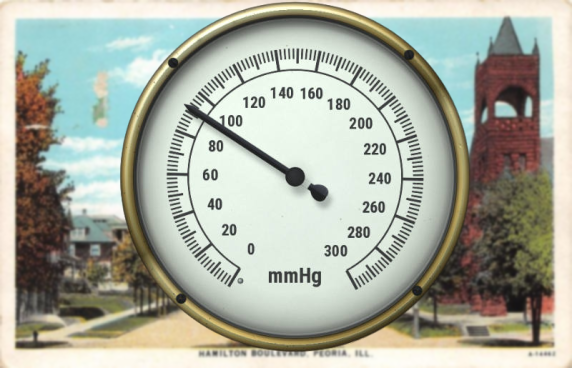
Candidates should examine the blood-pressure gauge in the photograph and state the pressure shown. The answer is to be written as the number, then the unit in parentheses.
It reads 92 (mmHg)
